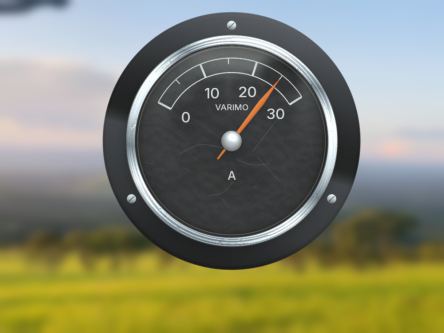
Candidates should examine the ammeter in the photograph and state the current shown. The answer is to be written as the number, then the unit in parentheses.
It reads 25 (A)
